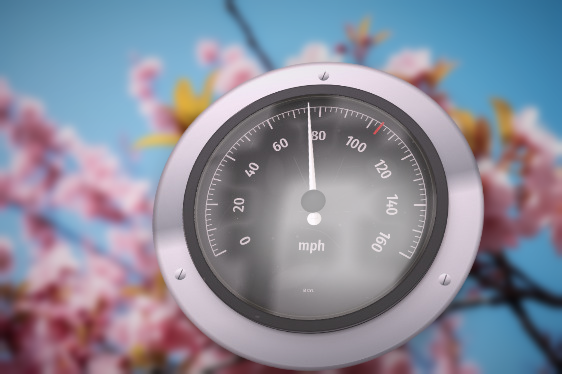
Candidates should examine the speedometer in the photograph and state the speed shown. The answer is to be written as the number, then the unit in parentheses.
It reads 76 (mph)
